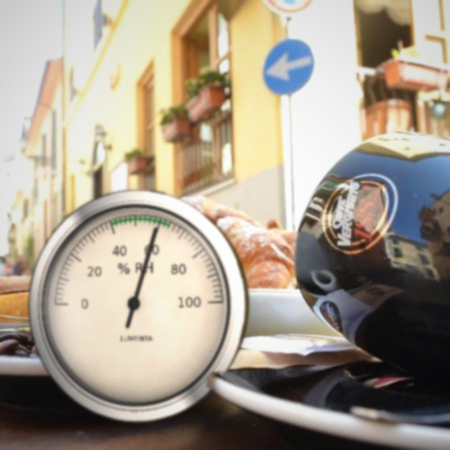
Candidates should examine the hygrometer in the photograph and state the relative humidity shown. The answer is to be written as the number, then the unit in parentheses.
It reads 60 (%)
